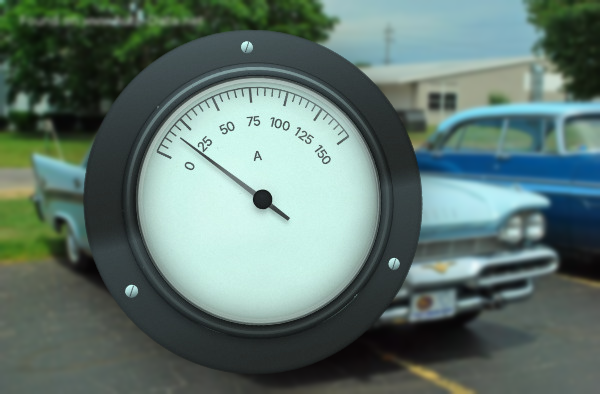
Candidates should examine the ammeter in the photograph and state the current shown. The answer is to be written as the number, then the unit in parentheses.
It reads 15 (A)
